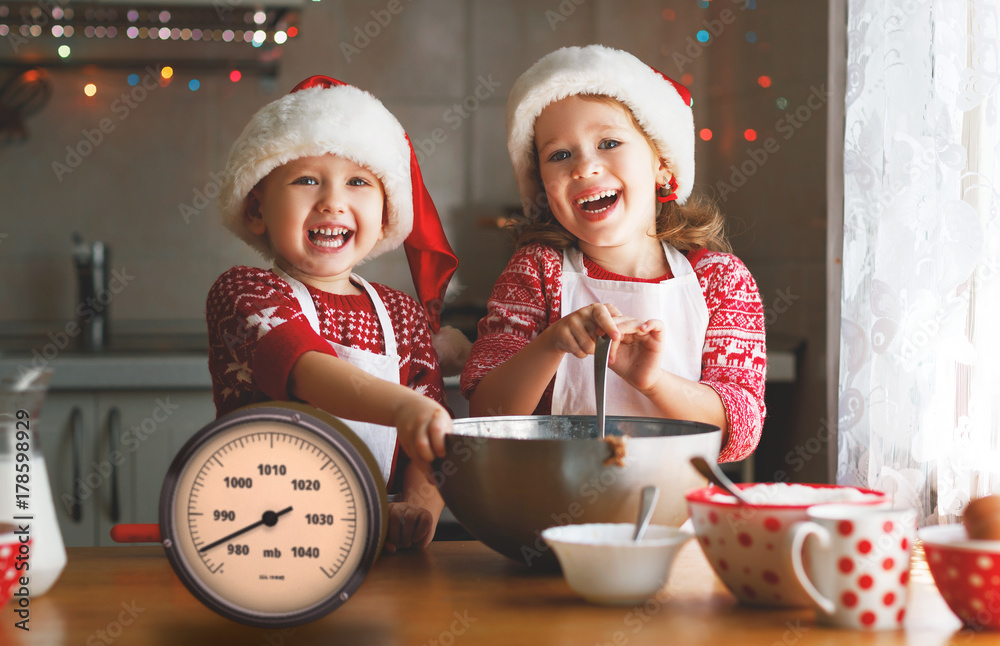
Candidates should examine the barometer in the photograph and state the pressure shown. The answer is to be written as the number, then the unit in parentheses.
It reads 984 (mbar)
